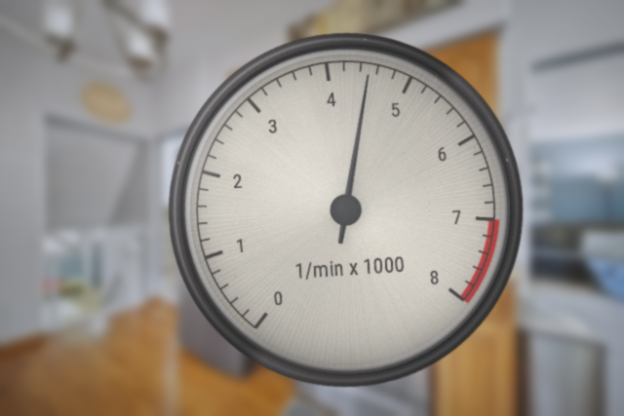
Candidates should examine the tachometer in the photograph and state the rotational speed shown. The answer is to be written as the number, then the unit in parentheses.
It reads 4500 (rpm)
